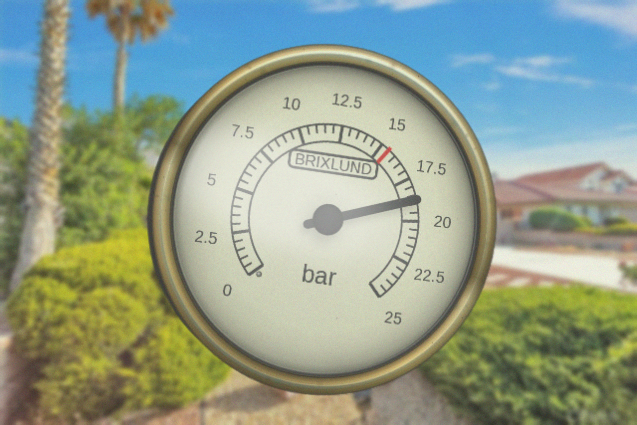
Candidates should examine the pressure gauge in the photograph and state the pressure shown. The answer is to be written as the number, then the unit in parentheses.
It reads 18.75 (bar)
